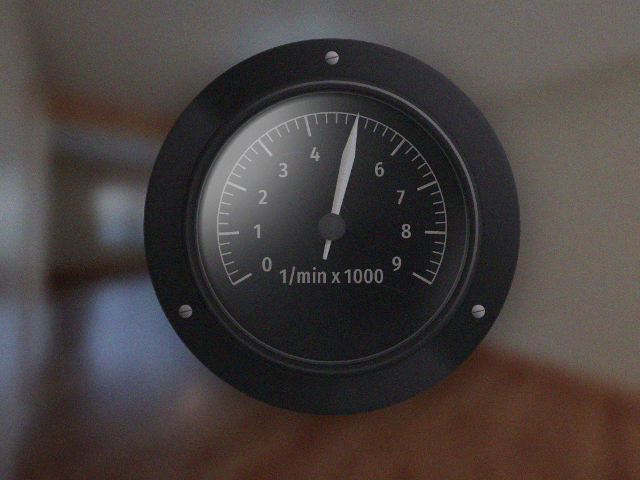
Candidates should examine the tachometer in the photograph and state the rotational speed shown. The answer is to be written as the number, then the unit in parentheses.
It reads 5000 (rpm)
